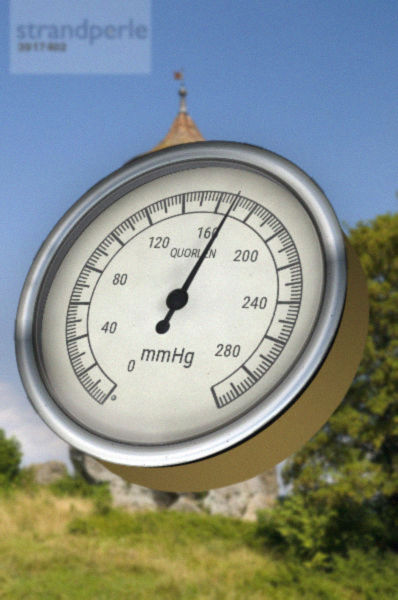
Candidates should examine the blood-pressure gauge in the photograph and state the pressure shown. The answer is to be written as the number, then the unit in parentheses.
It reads 170 (mmHg)
